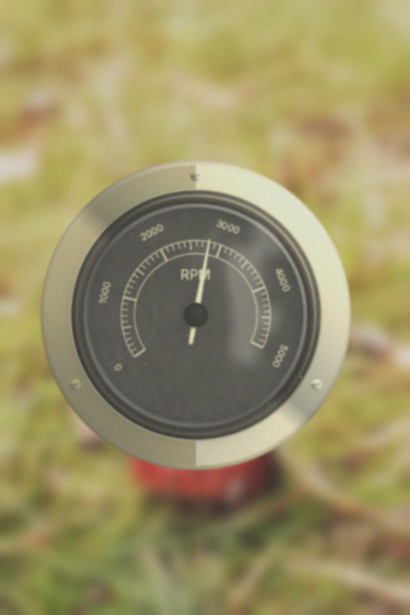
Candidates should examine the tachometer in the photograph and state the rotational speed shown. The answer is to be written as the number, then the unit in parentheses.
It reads 2800 (rpm)
